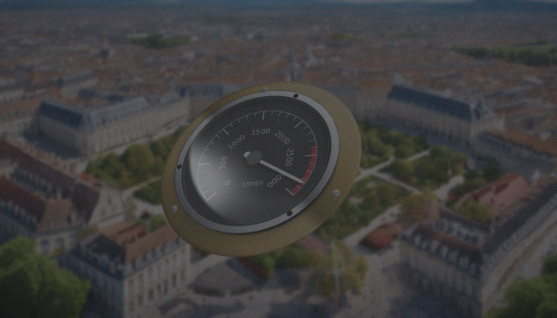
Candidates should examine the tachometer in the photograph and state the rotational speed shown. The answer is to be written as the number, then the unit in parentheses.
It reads 2850 (rpm)
